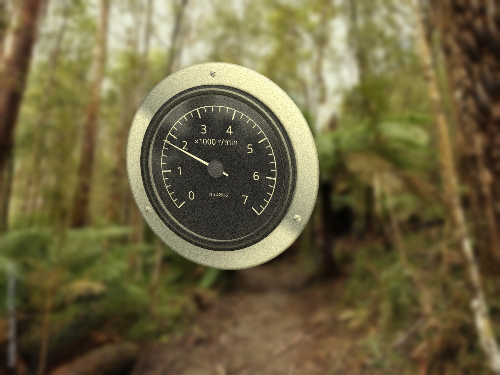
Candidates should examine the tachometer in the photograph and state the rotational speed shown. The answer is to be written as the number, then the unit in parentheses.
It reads 1800 (rpm)
